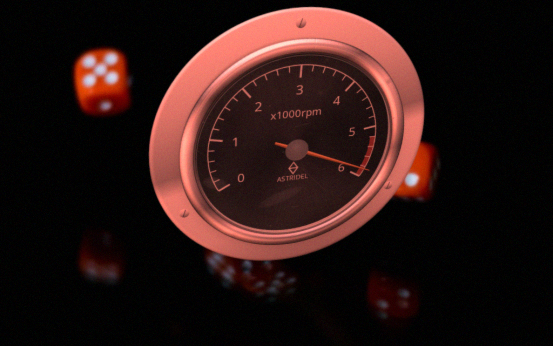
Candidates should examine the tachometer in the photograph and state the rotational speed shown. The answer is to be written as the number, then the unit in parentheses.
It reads 5800 (rpm)
